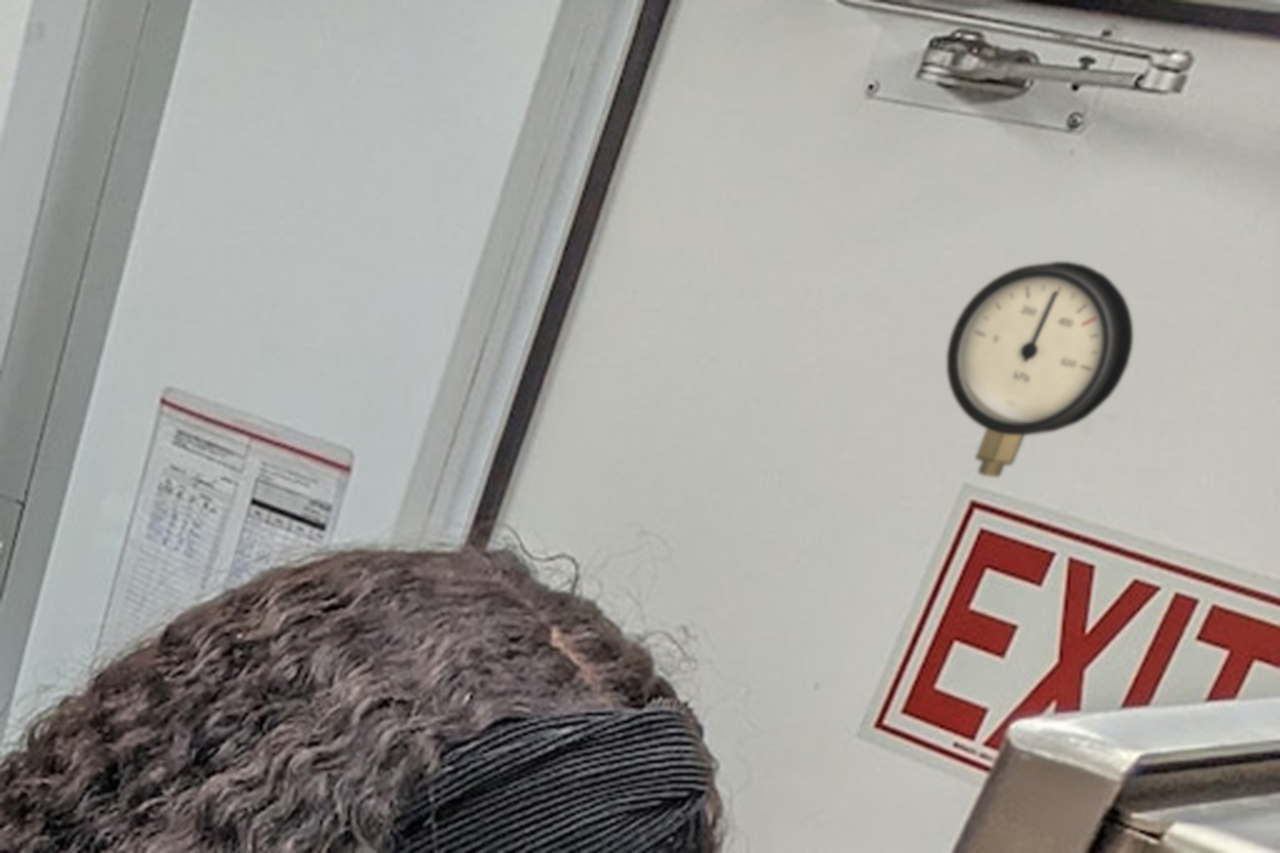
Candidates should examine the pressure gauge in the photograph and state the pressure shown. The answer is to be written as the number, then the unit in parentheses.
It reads 300 (kPa)
